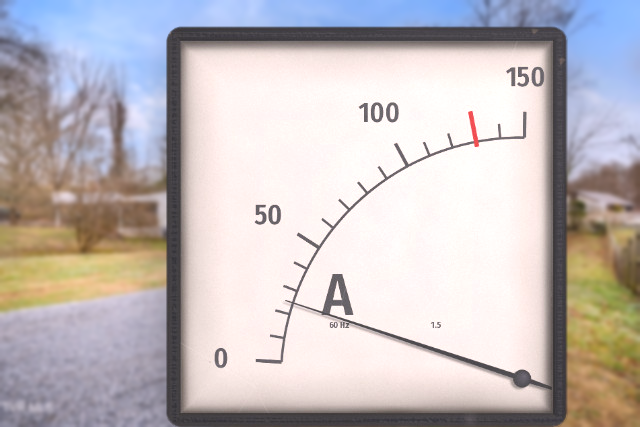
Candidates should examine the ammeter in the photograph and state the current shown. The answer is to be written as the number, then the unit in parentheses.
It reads 25 (A)
